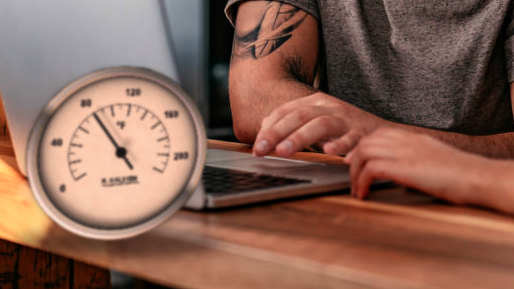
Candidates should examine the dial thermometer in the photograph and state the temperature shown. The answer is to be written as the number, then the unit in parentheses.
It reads 80 (°F)
